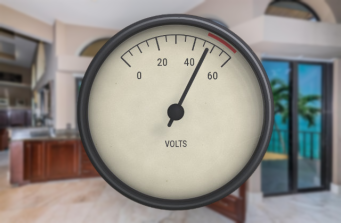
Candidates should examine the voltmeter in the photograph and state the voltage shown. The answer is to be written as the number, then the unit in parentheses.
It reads 47.5 (V)
